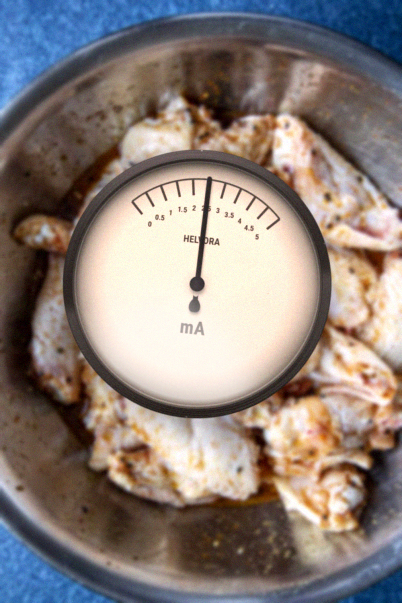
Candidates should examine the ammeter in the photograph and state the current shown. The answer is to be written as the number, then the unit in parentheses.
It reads 2.5 (mA)
